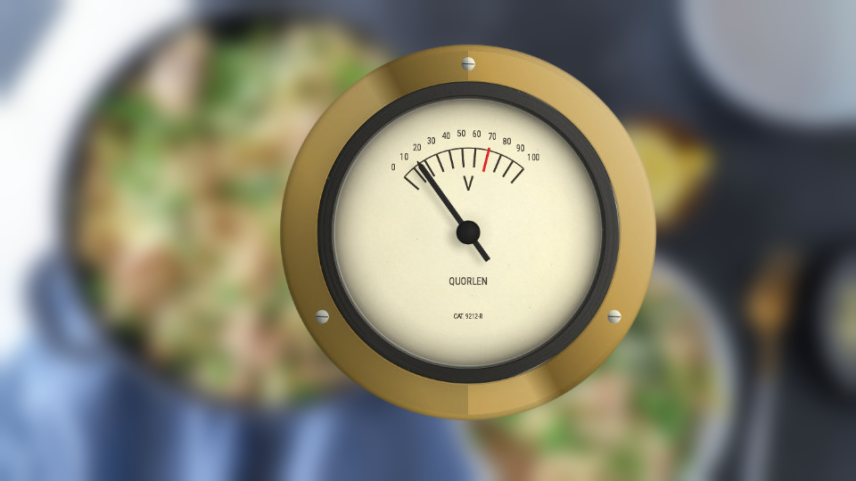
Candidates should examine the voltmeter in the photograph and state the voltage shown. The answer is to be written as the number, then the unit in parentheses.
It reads 15 (V)
